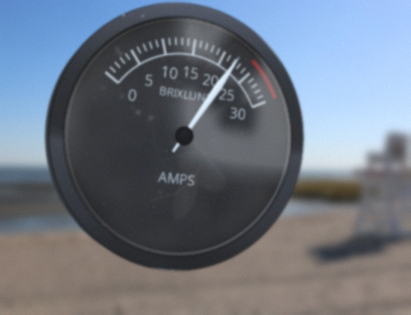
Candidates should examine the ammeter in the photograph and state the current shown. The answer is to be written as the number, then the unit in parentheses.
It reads 22 (A)
